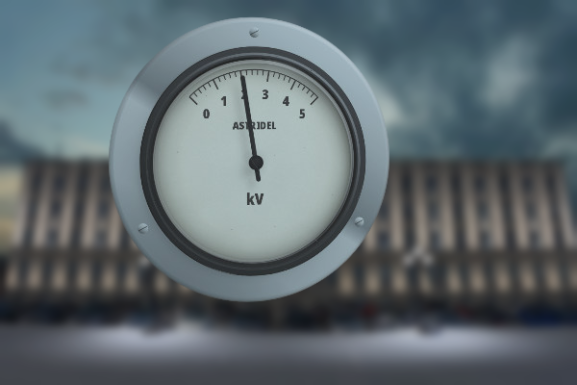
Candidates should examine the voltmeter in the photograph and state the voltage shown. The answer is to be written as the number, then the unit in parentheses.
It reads 2 (kV)
